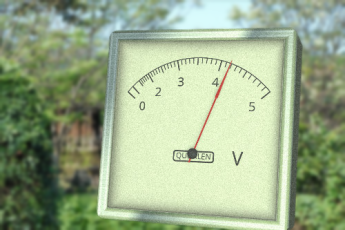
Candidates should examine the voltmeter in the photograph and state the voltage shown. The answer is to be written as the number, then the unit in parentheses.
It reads 4.2 (V)
